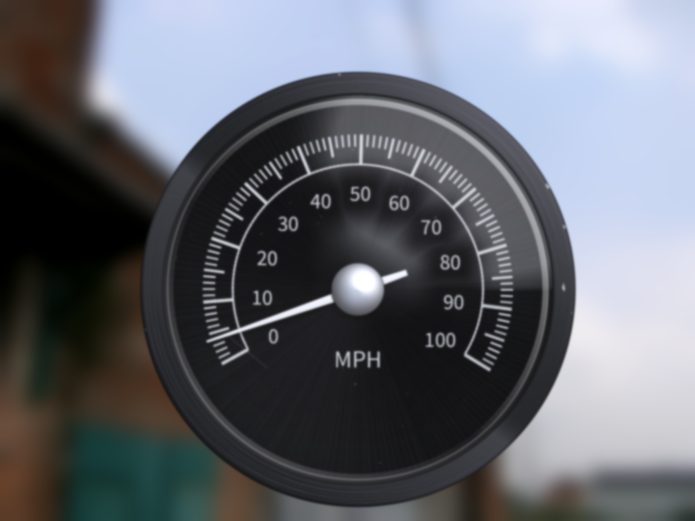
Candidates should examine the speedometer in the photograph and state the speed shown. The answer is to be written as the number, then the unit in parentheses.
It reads 4 (mph)
